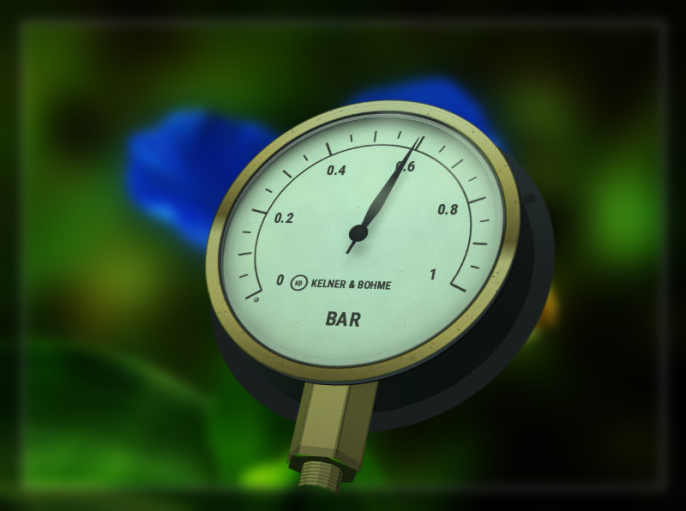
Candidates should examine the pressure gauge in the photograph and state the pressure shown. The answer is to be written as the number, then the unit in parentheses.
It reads 0.6 (bar)
